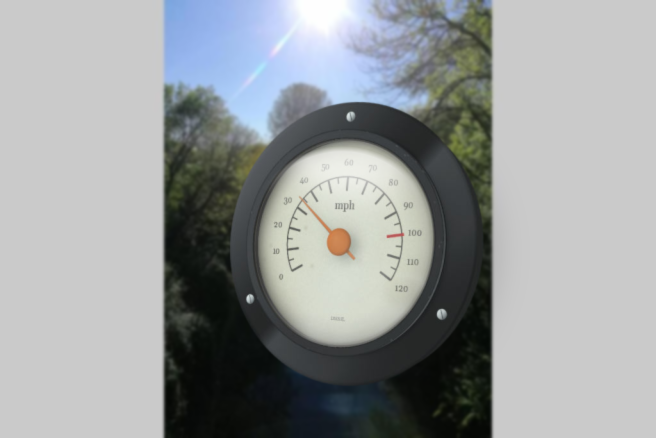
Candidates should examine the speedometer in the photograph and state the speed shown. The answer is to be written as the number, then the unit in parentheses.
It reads 35 (mph)
